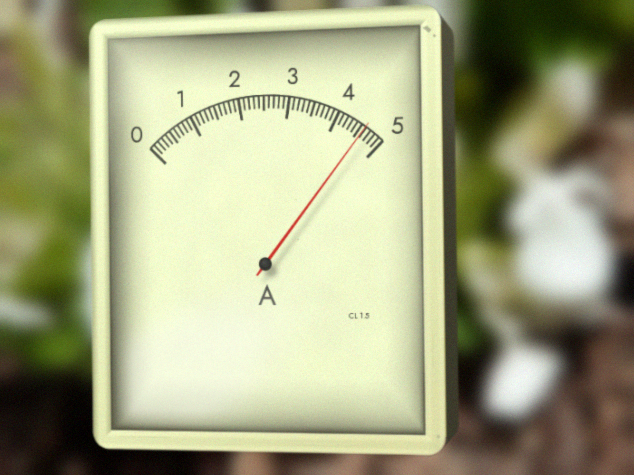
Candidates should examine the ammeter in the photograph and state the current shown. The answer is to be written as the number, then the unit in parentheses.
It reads 4.6 (A)
